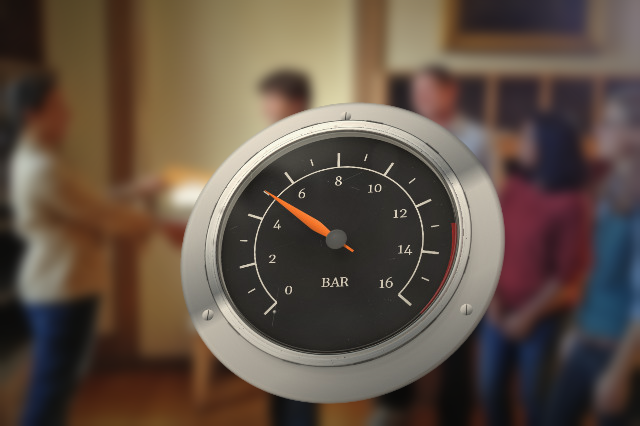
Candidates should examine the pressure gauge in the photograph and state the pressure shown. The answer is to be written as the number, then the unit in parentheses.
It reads 5 (bar)
